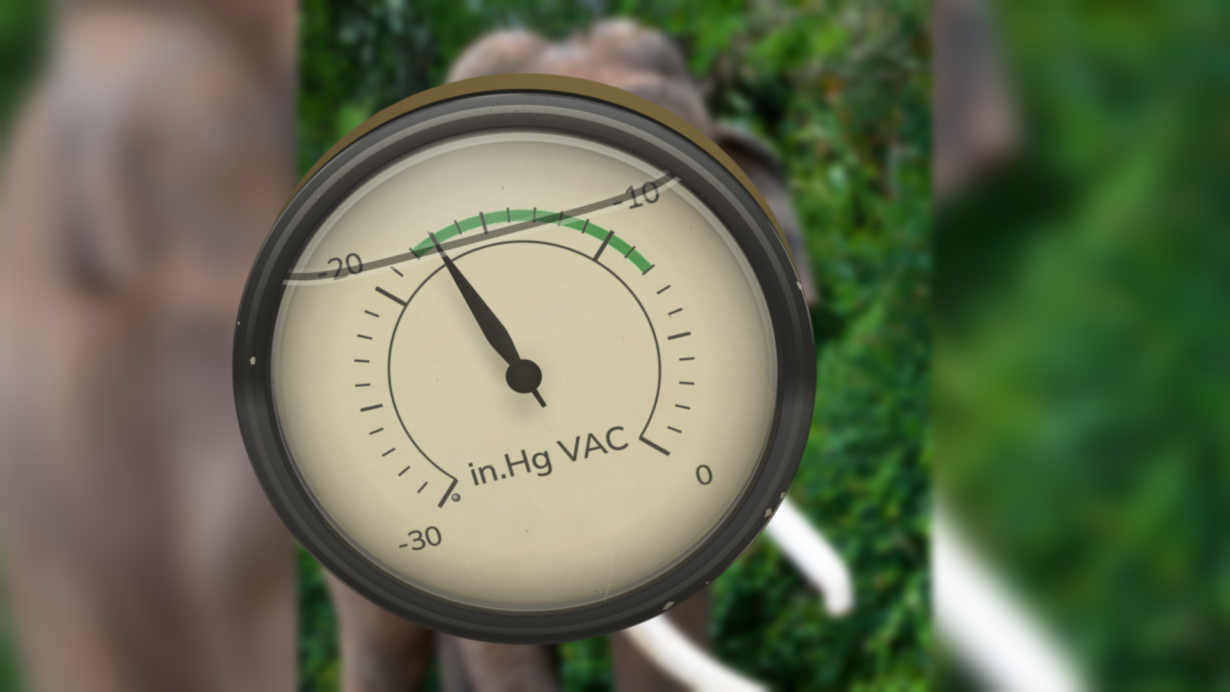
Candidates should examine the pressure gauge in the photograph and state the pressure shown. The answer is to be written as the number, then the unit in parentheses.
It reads -17 (inHg)
